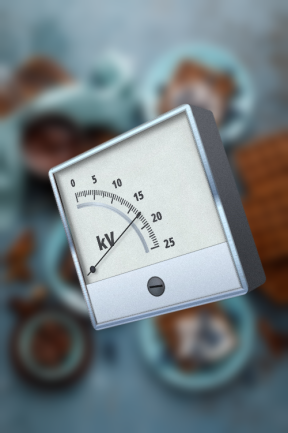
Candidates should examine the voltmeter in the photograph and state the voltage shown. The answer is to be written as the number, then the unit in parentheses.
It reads 17.5 (kV)
